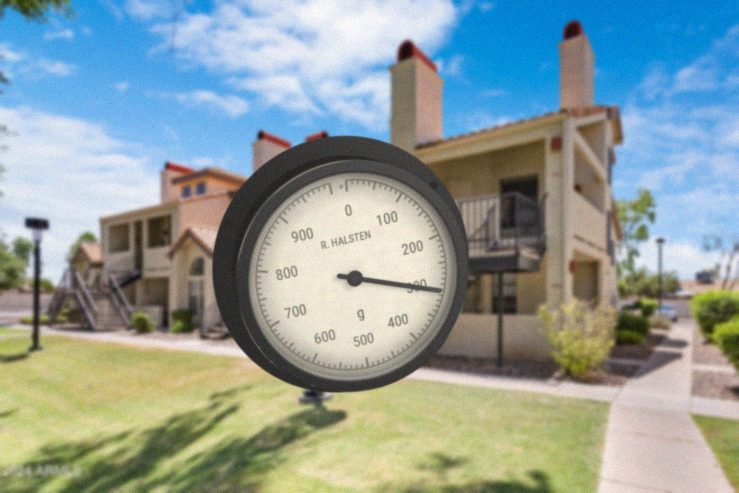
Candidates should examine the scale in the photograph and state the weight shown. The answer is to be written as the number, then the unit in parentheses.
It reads 300 (g)
